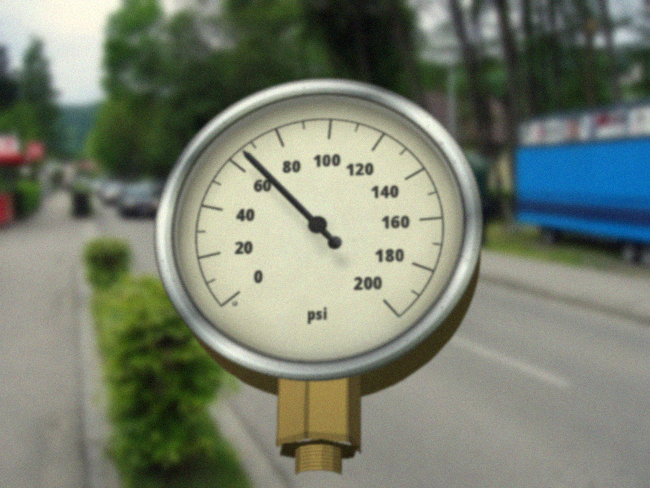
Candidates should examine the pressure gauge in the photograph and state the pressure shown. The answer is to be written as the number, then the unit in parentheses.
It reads 65 (psi)
